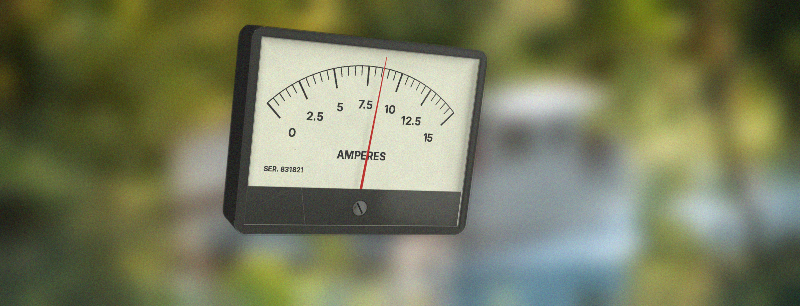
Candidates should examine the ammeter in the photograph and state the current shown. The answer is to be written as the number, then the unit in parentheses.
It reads 8.5 (A)
